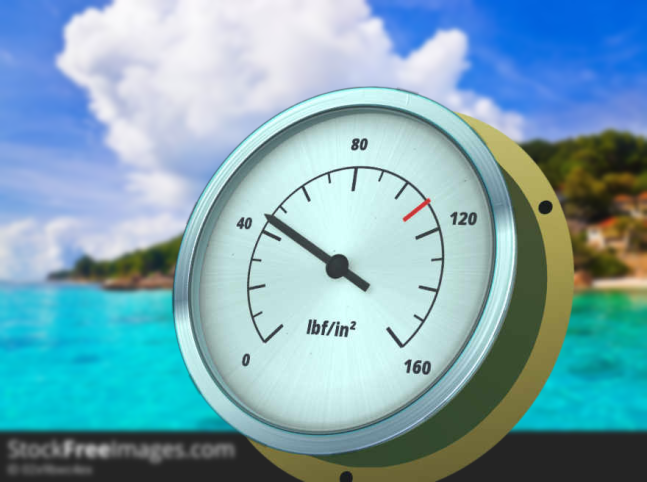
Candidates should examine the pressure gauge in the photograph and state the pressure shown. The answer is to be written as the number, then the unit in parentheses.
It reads 45 (psi)
